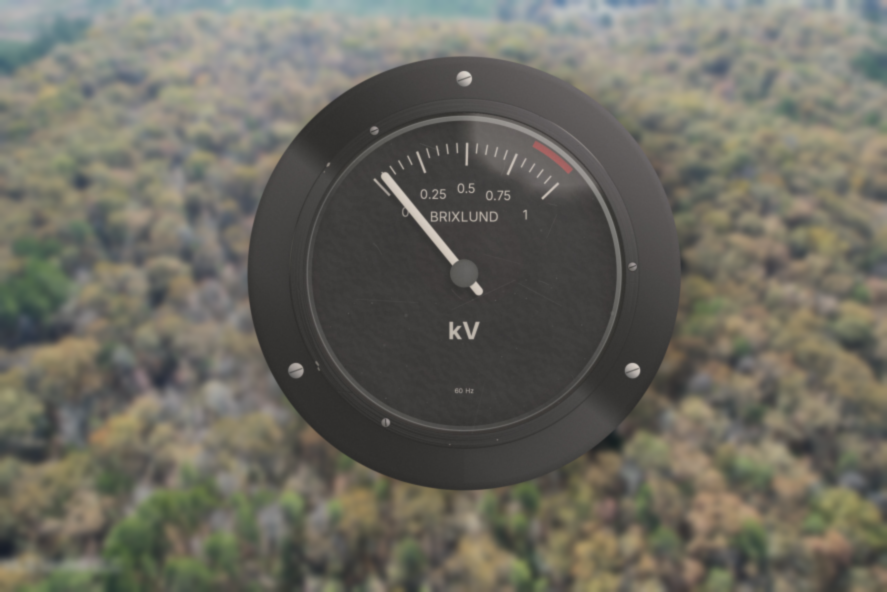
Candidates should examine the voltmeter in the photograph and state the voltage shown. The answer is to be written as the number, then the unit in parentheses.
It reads 0.05 (kV)
